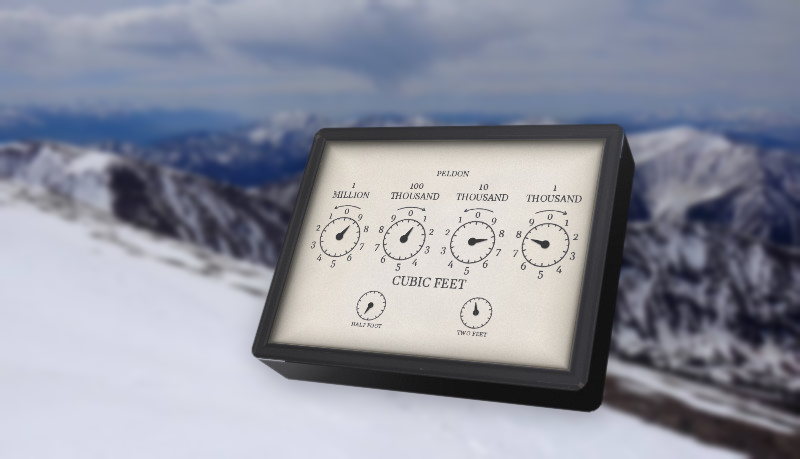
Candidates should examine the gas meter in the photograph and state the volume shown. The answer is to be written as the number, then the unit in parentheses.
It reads 907800 (ft³)
